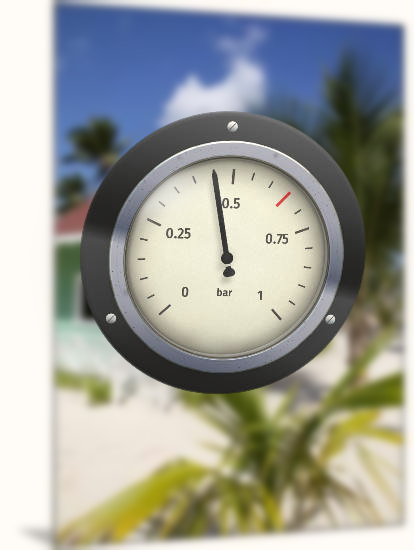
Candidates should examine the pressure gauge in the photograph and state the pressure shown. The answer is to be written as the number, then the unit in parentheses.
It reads 0.45 (bar)
